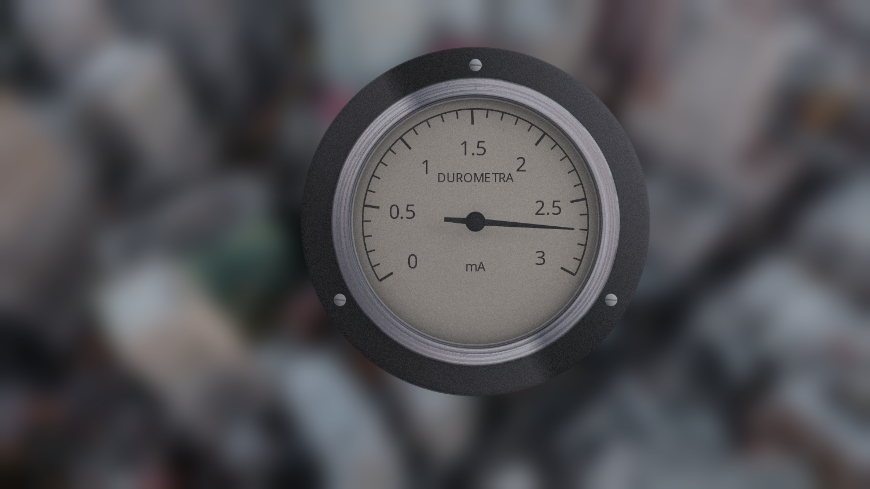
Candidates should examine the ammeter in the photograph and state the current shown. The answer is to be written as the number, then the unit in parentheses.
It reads 2.7 (mA)
